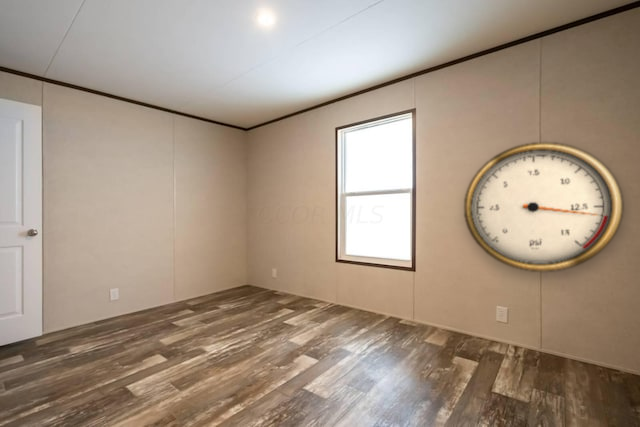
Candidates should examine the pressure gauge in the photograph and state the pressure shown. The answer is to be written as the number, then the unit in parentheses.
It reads 13 (psi)
